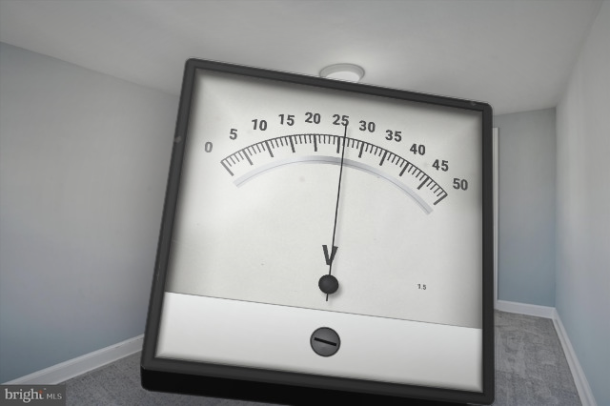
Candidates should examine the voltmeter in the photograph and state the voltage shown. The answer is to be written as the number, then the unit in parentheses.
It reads 26 (V)
